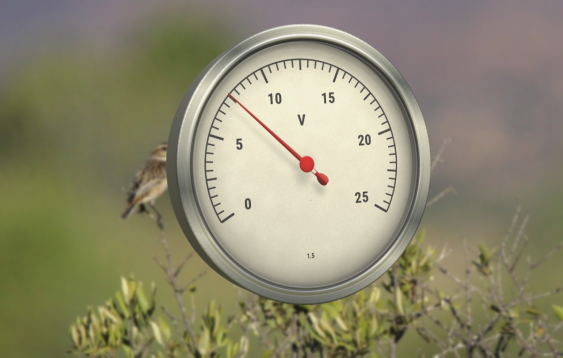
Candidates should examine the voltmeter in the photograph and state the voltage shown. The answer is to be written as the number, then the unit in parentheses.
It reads 7.5 (V)
